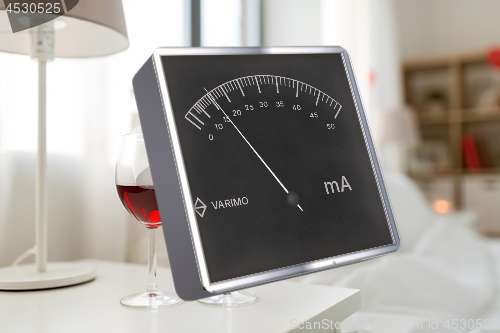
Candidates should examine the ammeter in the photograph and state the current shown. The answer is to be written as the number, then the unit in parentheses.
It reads 15 (mA)
